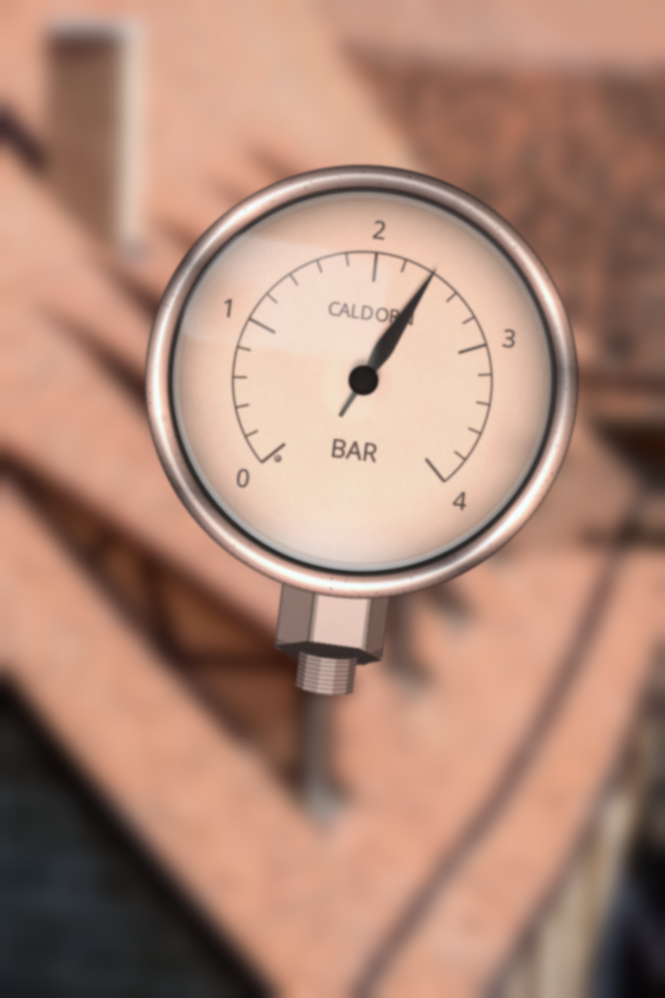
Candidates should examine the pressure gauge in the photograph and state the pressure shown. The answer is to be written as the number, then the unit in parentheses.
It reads 2.4 (bar)
